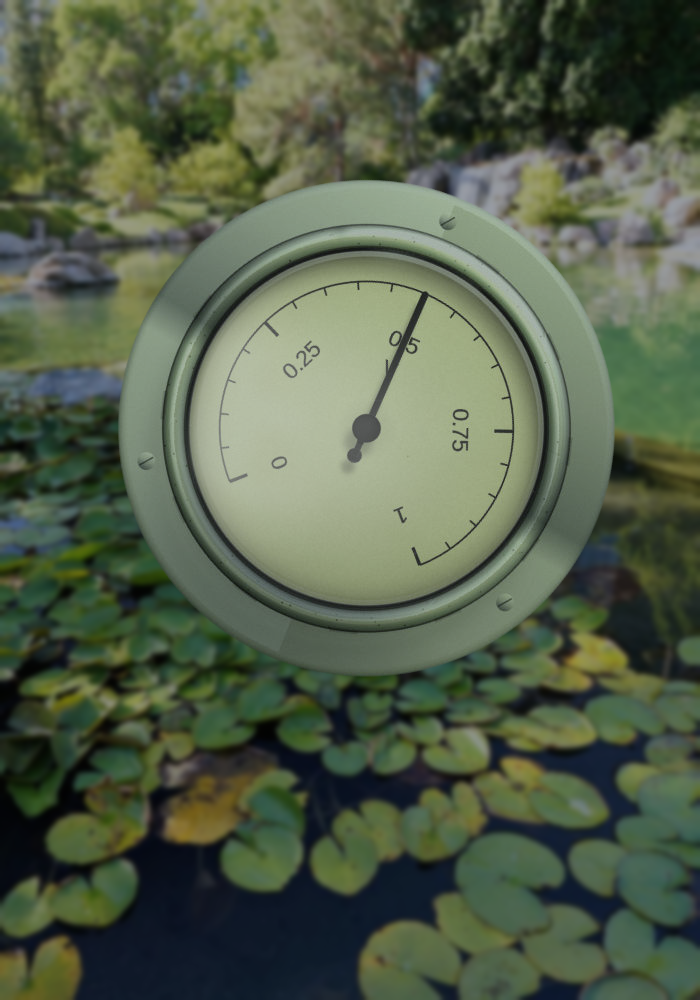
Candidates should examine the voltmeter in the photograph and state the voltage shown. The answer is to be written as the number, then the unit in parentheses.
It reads 0.5 (V)
